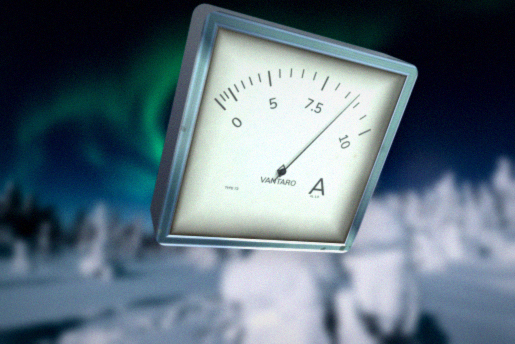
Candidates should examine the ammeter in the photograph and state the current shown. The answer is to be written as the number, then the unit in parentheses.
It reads 8.75 (A)
